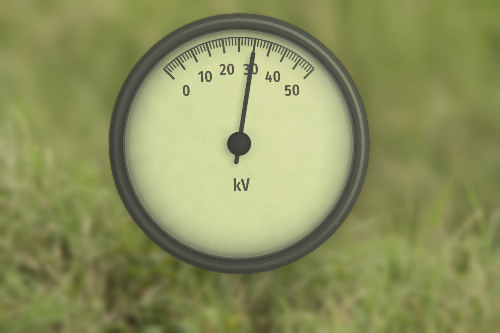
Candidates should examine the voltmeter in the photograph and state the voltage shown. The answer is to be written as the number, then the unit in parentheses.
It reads 30 (kV)
